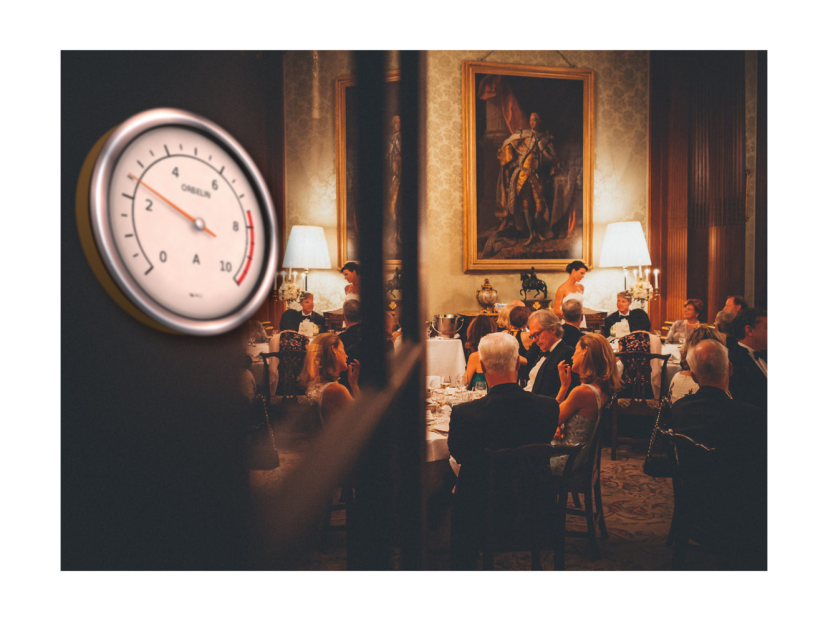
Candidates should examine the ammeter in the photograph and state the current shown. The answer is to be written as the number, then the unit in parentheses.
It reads 2.5 (A)
